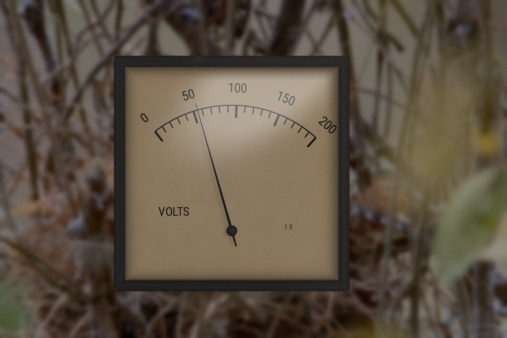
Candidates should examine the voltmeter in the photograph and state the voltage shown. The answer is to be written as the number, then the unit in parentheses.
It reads 55 (V)
